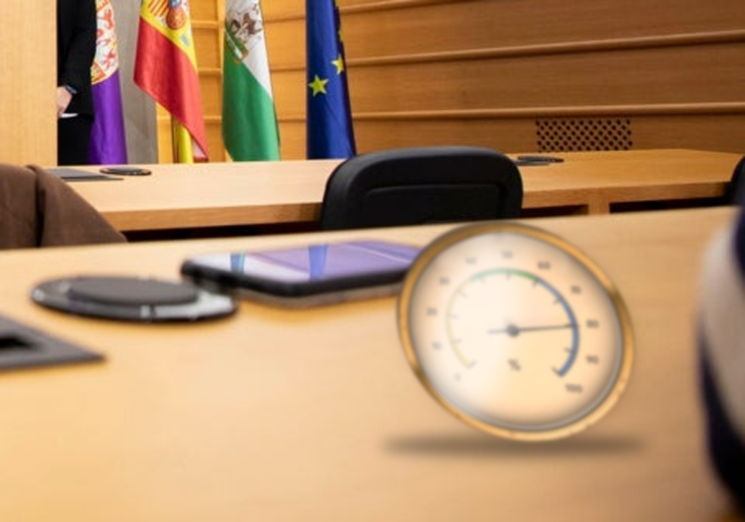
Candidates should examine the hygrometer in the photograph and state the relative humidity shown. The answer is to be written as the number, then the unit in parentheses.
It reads 80 (%)
